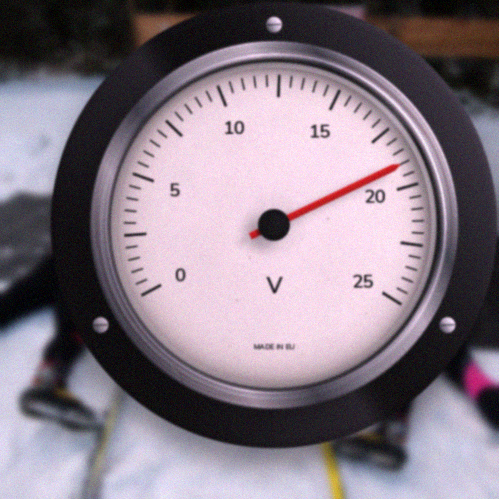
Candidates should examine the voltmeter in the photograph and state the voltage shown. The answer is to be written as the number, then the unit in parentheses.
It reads 19 (V)
